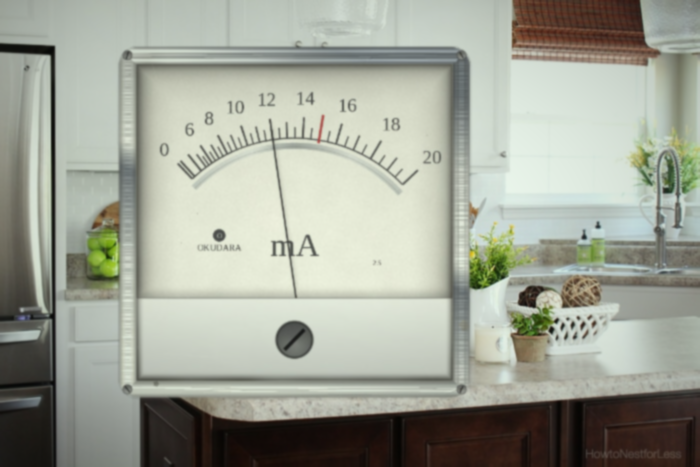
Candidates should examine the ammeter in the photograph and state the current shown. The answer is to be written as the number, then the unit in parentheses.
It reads 12 (mA)
